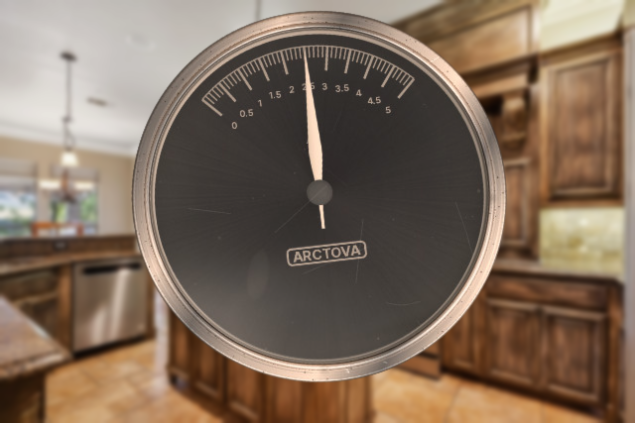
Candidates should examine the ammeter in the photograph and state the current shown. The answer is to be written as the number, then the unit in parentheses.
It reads 2.5 (A)
